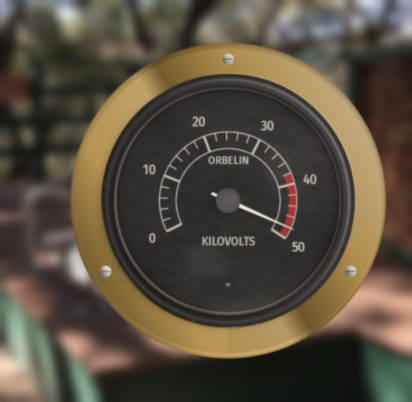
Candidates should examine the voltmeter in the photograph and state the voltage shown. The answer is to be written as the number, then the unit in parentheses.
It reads 48 (kV)
